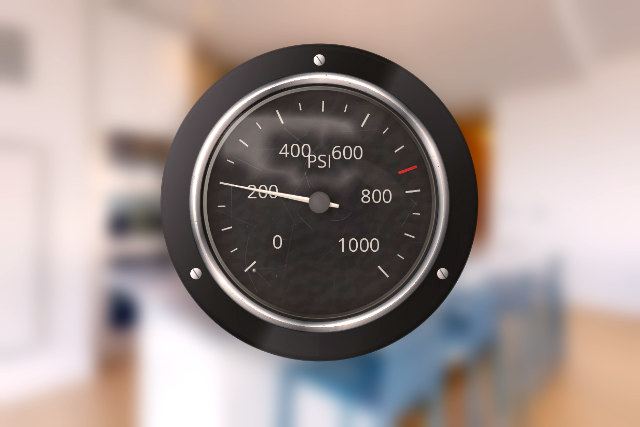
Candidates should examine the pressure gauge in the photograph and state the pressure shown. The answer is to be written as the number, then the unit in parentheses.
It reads 200 (psi)
